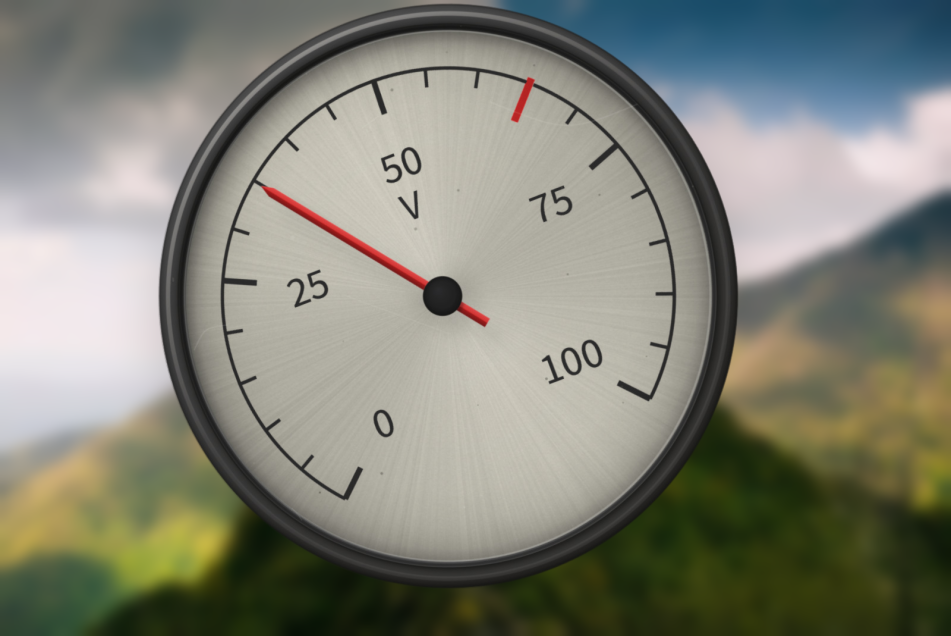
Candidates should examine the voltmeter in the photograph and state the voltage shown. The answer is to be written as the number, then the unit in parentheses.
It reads 35 (V)
